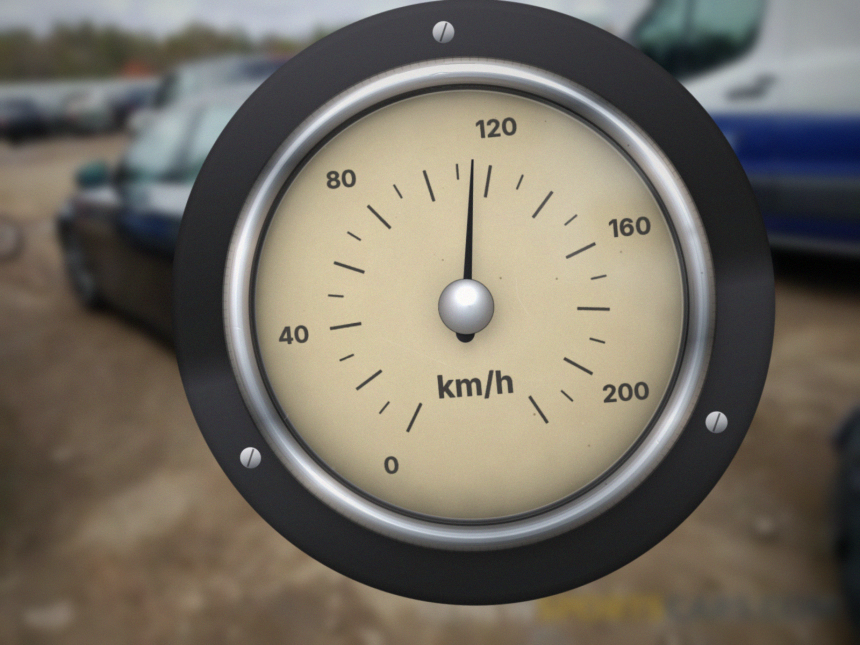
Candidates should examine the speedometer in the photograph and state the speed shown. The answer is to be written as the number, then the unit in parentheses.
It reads 115 (km/h)
